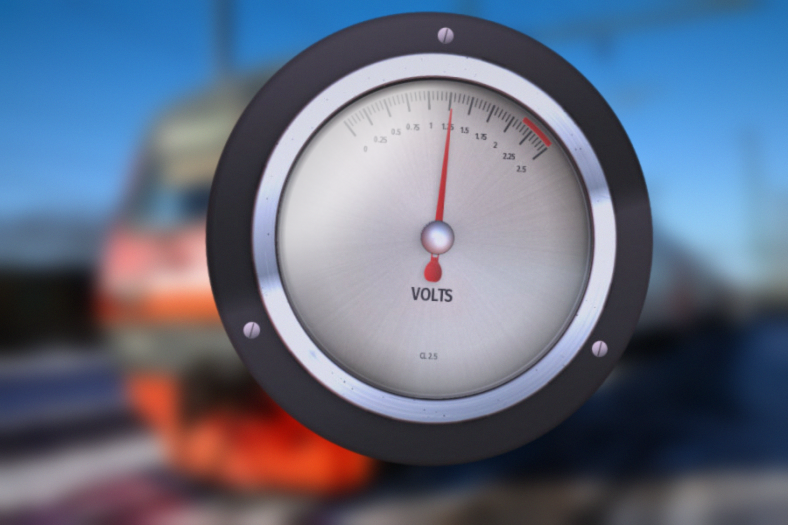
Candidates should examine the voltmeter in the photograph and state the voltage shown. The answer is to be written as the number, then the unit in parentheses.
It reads 1.25 (V)
